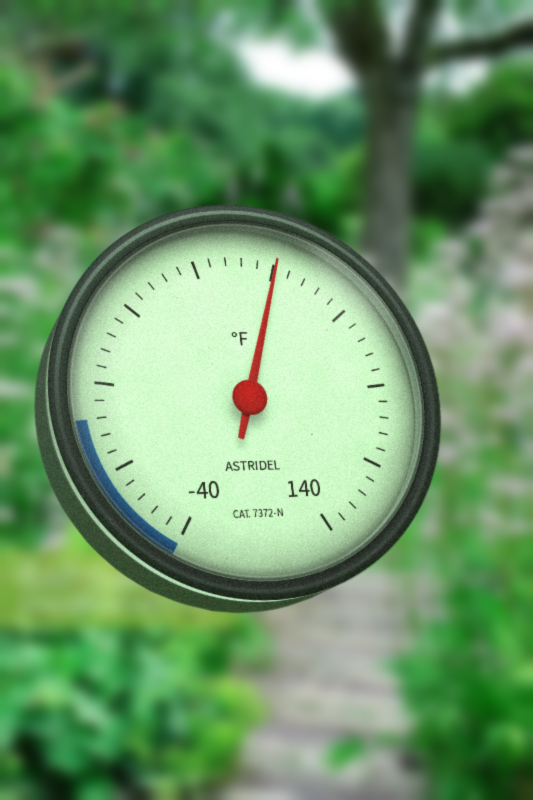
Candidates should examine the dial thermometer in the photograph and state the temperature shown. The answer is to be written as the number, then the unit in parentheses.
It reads 60 (°F)
